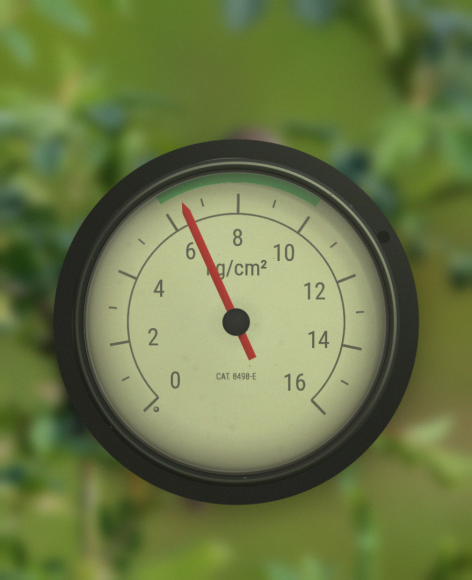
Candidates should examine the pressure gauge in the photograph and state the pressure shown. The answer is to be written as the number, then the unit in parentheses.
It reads 6.5 (kg/cm²)
